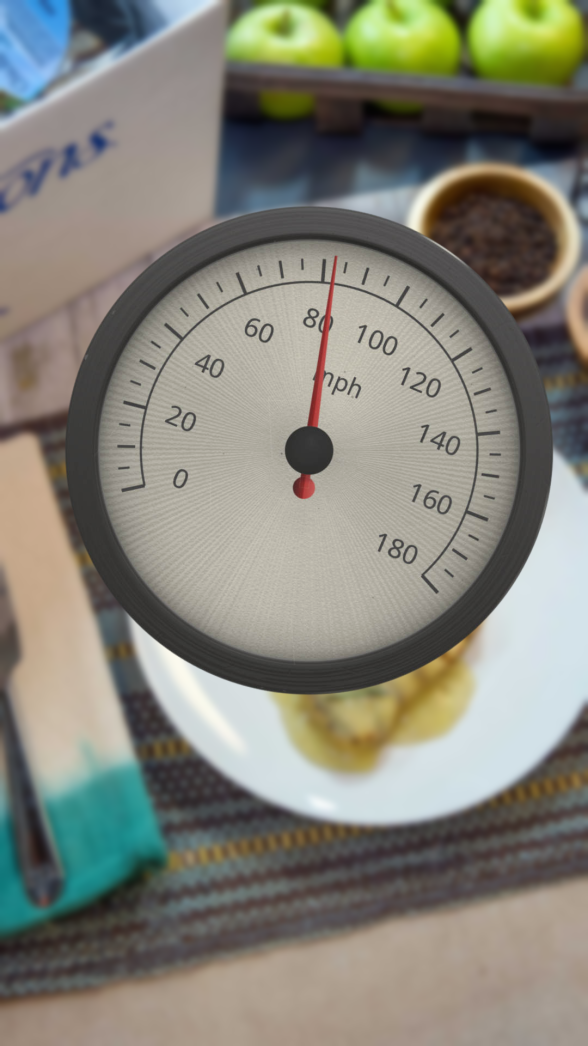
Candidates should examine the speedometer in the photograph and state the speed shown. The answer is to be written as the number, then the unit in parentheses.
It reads 82.5 (mph)
